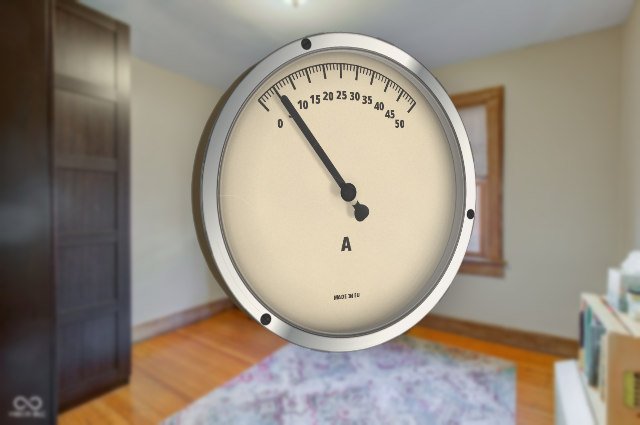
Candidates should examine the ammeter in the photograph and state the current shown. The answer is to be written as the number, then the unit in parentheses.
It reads 5 (A)
